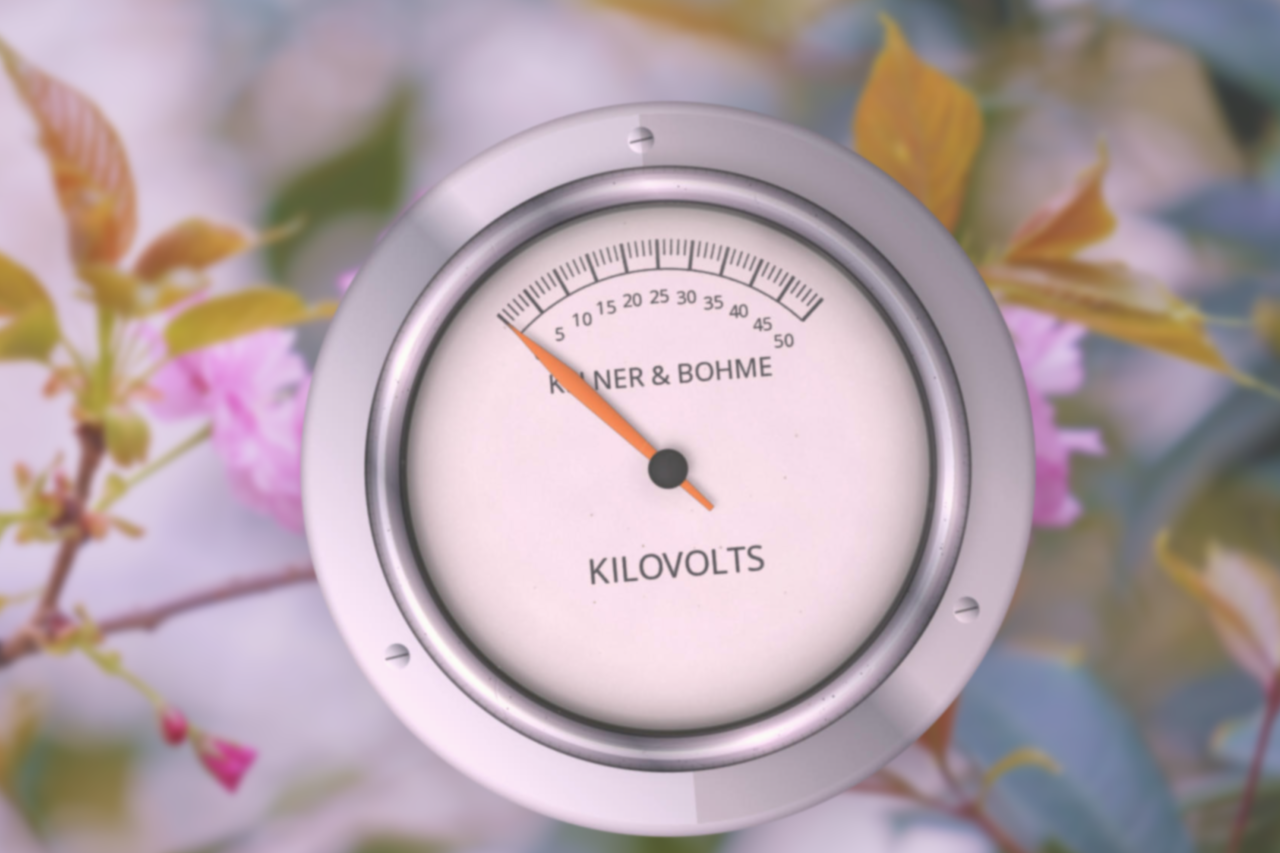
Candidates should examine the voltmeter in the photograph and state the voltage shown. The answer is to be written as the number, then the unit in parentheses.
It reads 0 (kV)
